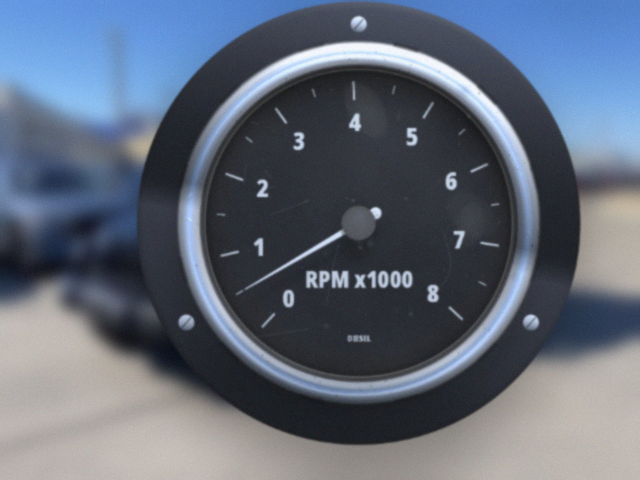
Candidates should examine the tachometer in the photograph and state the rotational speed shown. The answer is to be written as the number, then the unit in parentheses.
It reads 500 (rpm)
